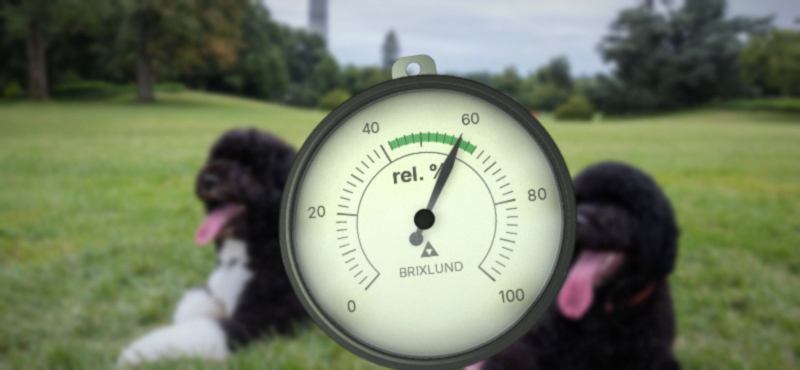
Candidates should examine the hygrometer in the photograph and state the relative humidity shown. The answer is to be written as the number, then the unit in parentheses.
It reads 60 (%)
